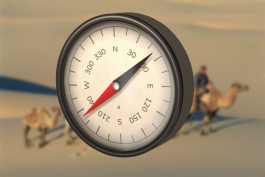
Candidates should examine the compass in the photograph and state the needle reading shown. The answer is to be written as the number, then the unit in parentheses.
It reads 232.5 (°)
